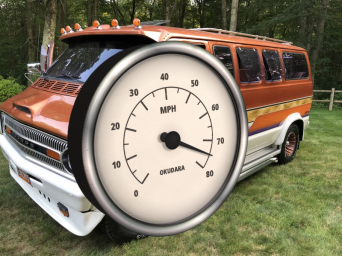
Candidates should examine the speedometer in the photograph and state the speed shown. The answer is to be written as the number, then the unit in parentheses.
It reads 75 (mph)
